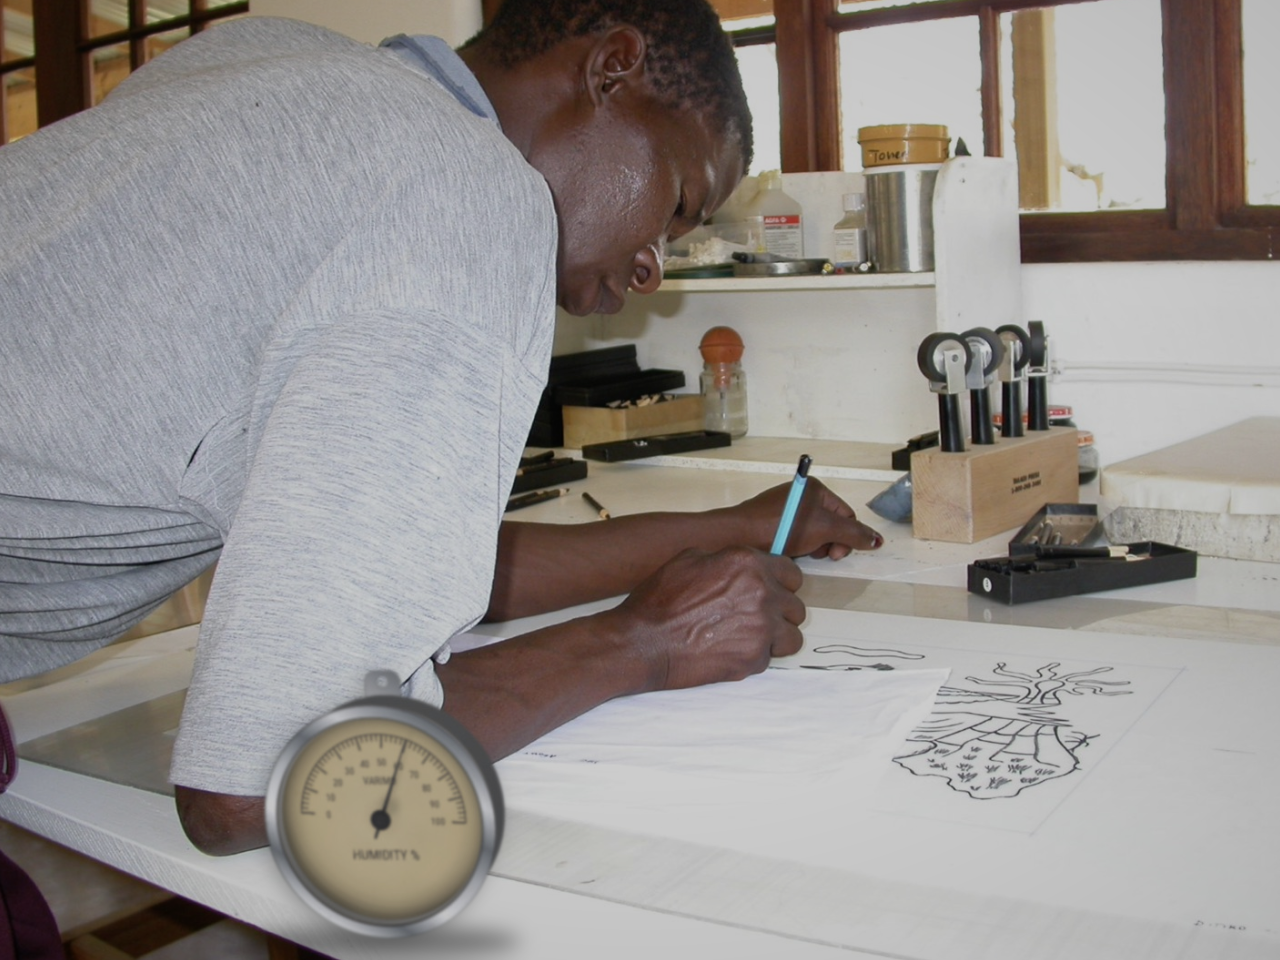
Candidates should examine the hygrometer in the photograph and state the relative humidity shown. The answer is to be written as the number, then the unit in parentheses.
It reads 60 (%)
